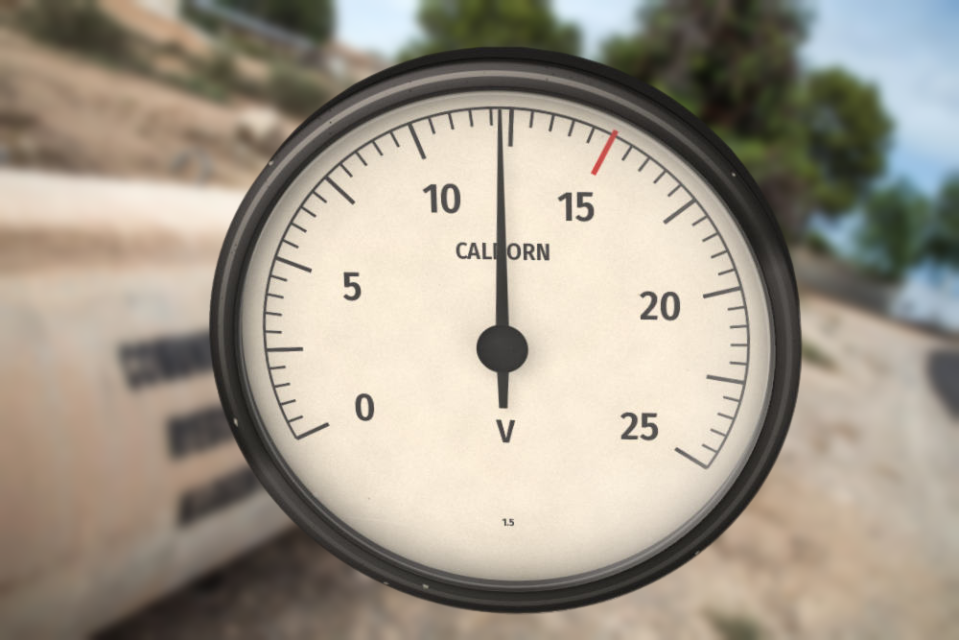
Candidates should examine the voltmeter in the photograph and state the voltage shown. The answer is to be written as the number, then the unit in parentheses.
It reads 12.25 (V)
